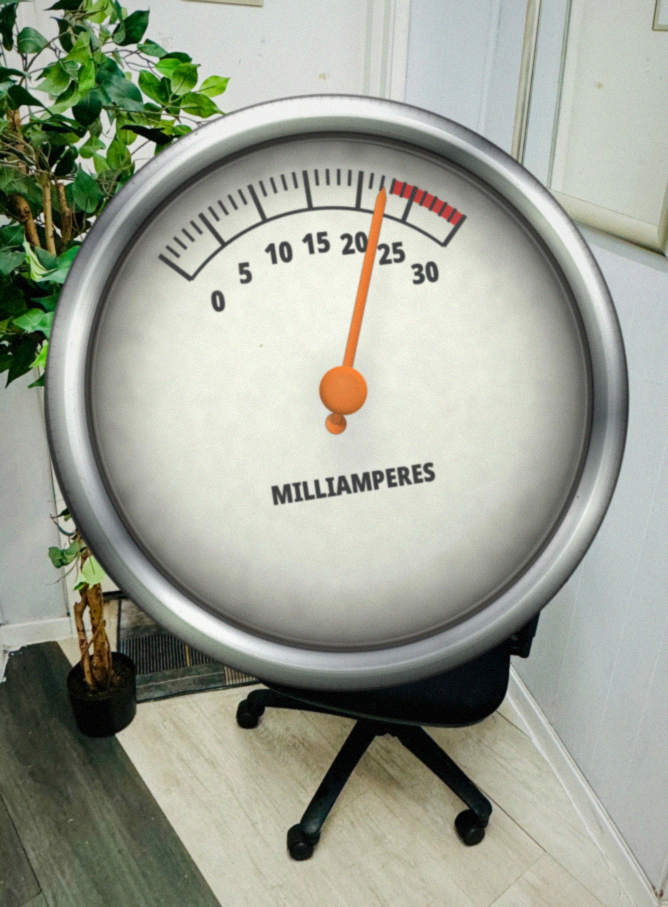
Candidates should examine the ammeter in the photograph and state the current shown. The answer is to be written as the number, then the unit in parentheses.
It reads 22 (mA)
